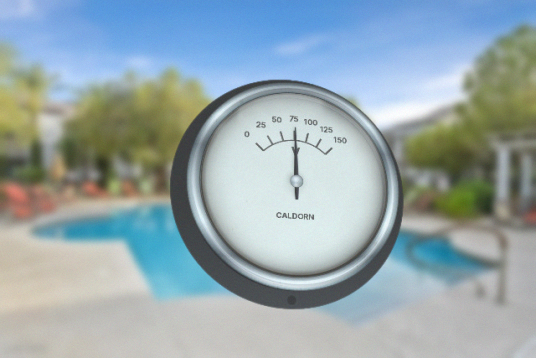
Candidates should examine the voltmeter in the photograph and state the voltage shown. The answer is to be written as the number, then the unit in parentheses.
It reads 75 (V)
